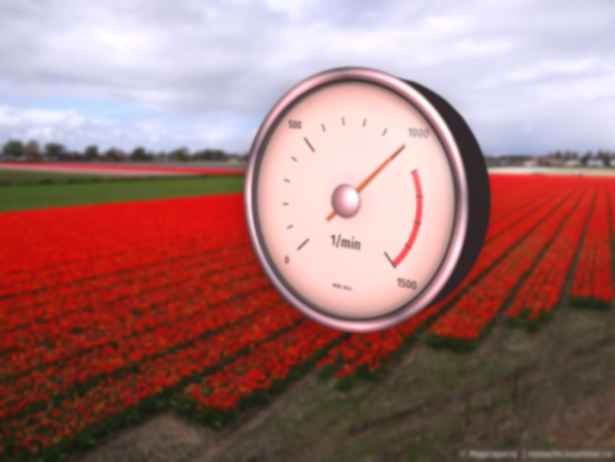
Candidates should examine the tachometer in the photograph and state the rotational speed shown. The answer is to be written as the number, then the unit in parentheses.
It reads 1000 (rpm)
